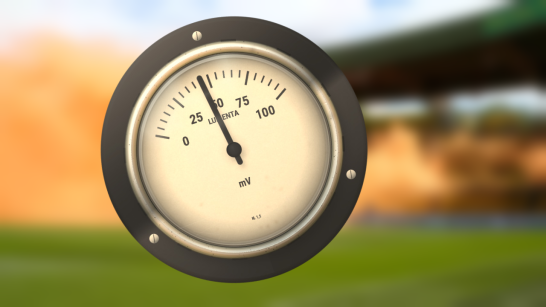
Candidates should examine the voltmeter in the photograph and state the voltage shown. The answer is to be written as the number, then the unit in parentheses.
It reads 45 (mV)
